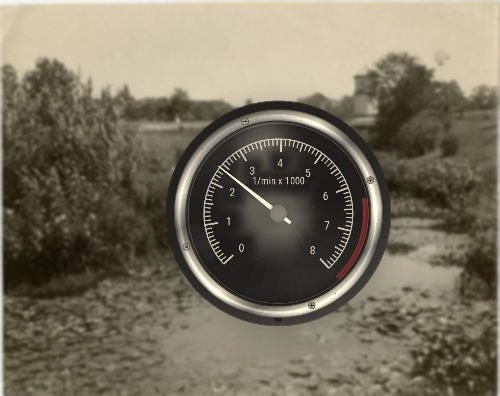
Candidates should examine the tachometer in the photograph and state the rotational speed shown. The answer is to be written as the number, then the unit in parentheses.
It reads 2400 (rpm)
